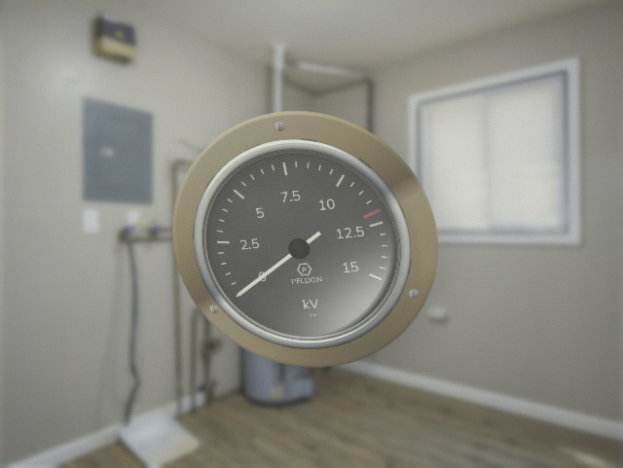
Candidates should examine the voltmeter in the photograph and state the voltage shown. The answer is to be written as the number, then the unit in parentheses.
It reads 0 (kV)
